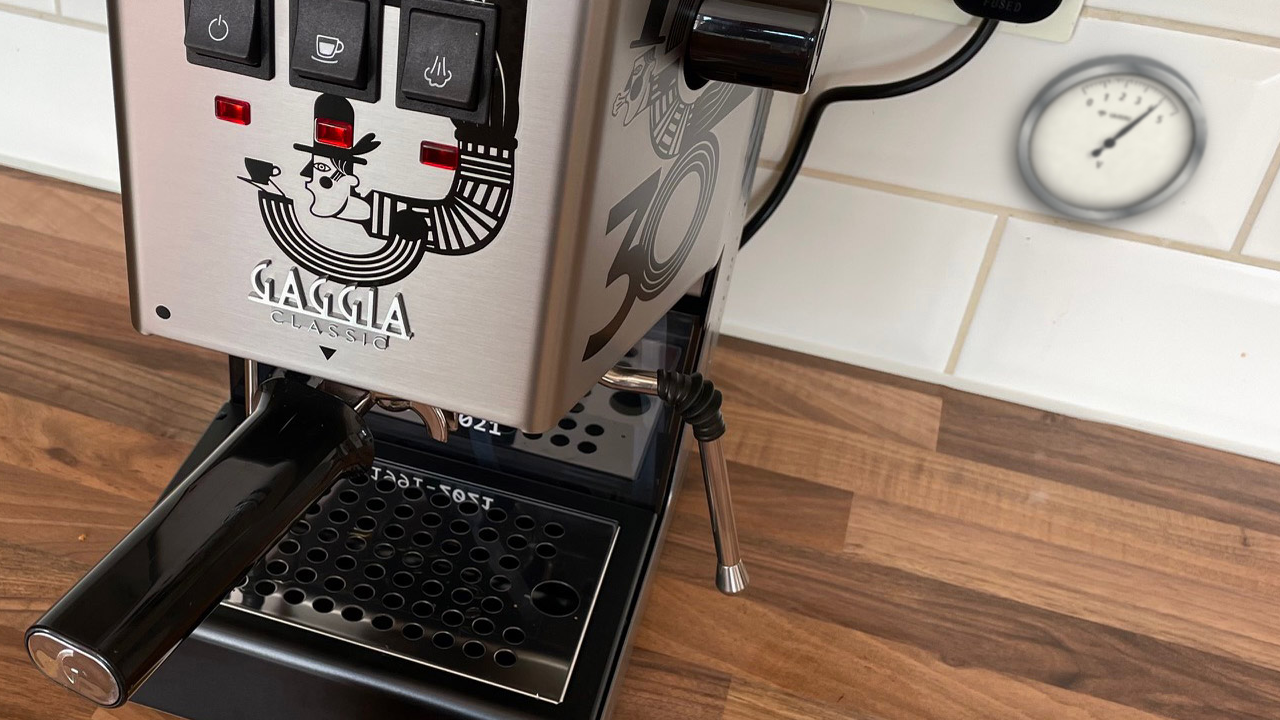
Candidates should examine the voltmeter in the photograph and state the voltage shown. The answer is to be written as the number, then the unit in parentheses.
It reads 4 (V)
